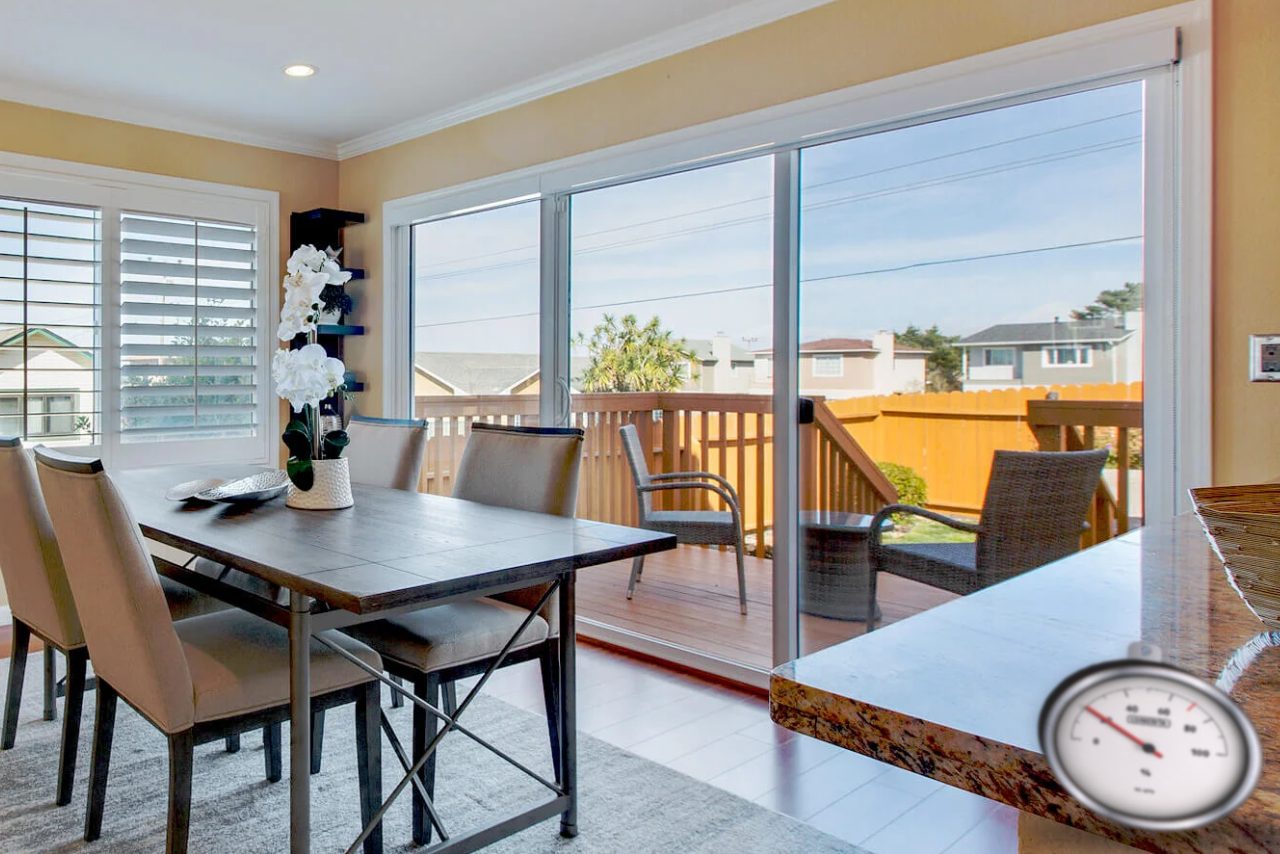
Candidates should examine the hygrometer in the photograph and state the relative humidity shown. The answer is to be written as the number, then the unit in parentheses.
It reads 20 (%)
